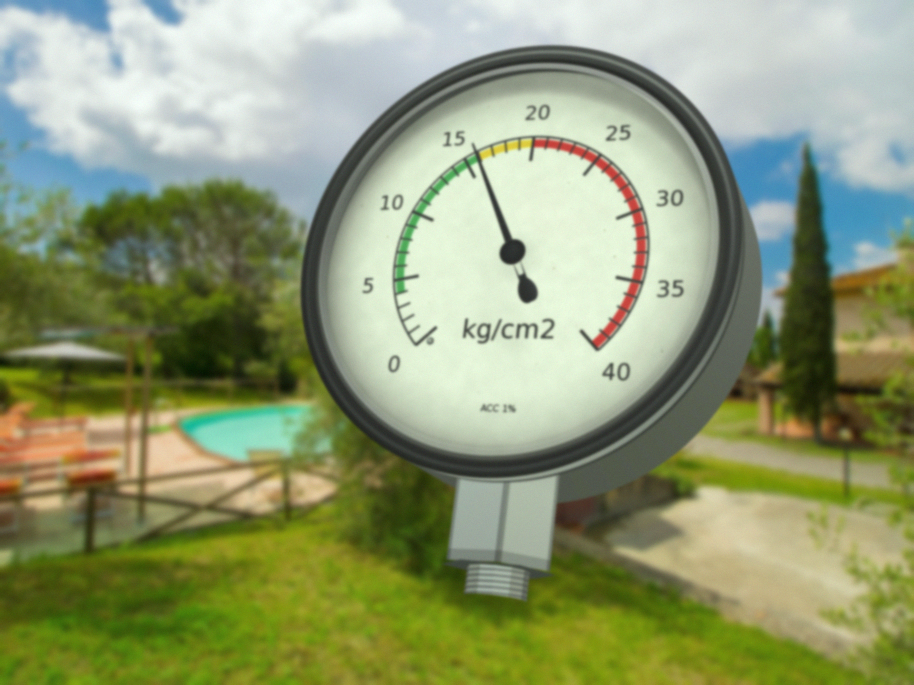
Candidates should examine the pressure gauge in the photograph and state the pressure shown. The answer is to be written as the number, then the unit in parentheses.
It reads 16 (kg/cm²)
